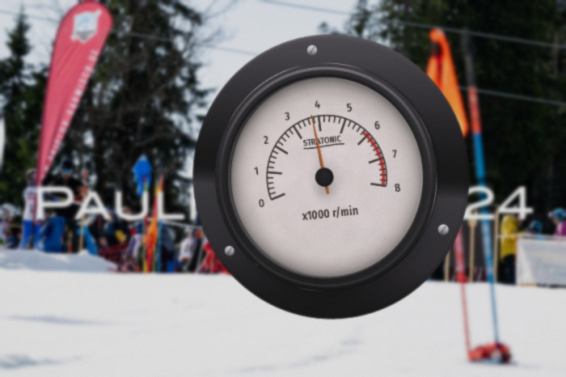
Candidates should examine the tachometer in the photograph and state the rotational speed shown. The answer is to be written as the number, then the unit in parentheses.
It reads 3800 (rpm)
